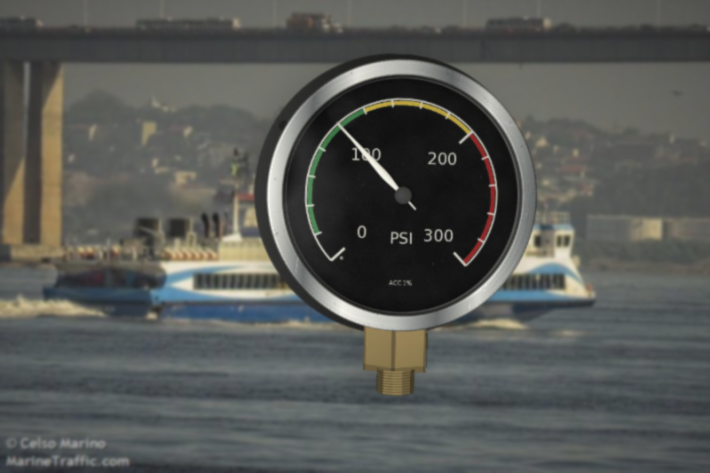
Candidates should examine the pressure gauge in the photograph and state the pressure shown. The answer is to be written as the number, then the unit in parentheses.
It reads 100 (psi)
